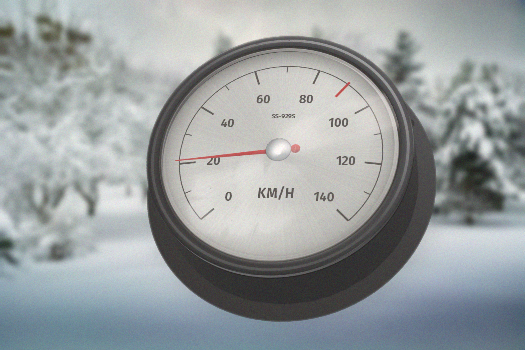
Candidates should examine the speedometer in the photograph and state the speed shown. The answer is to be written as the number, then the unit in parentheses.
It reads 20 (km/h)
